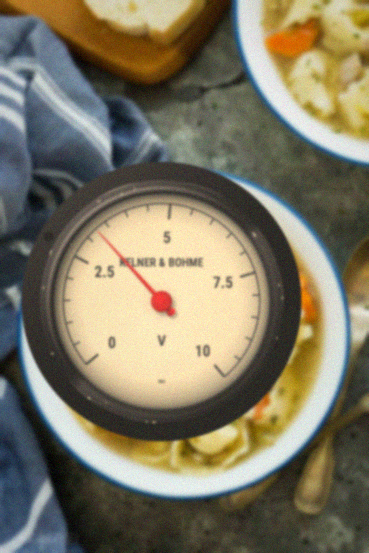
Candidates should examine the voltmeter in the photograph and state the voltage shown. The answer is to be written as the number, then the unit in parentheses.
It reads 3.25 (V)
